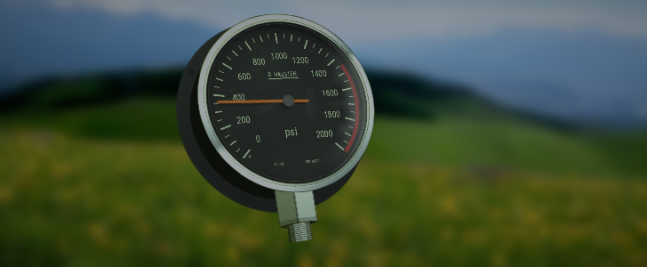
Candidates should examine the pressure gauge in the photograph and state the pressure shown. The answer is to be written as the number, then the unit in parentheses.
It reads 350 (psi)
